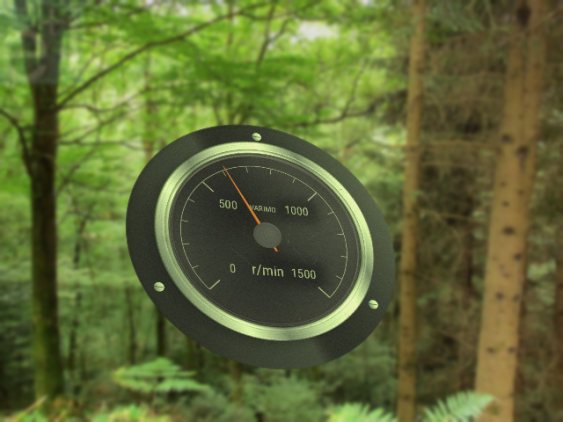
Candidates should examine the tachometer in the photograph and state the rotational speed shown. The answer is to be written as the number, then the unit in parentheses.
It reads 600 (rpm)
